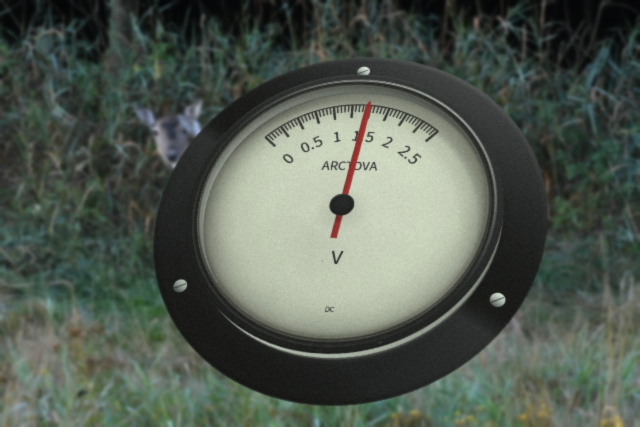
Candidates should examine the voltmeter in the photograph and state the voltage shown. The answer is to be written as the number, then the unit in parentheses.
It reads 1.5 (V)
